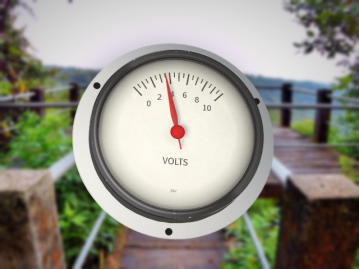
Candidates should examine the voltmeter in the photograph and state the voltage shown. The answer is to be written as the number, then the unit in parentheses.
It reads 3.5 (V)
